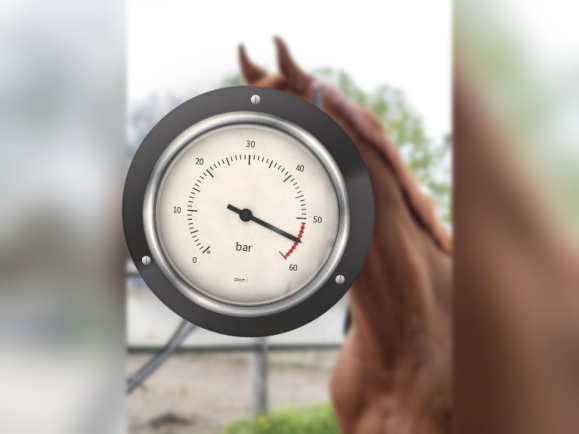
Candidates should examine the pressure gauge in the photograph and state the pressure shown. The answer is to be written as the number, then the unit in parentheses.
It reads 55 (bar)
